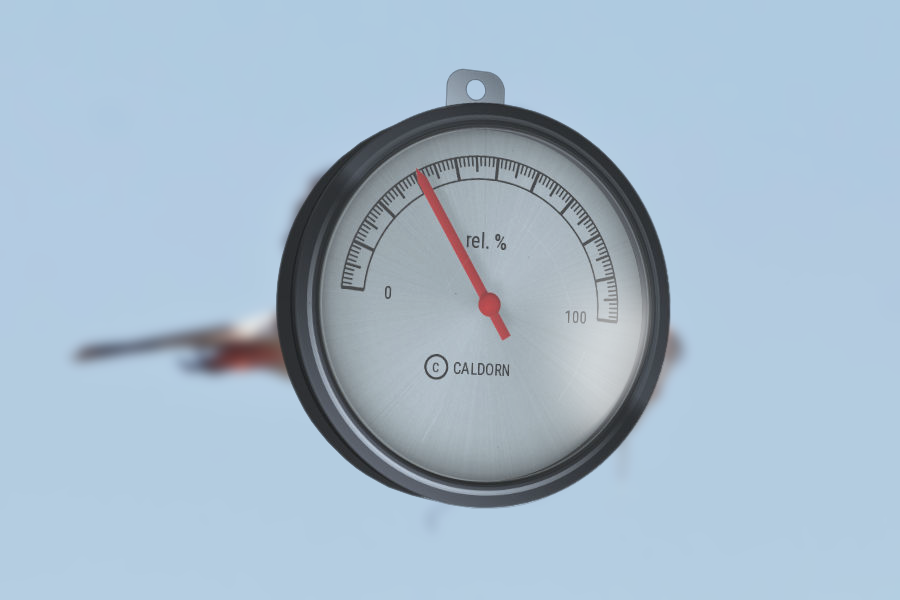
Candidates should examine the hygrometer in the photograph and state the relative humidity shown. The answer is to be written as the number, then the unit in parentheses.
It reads 30 (%)
